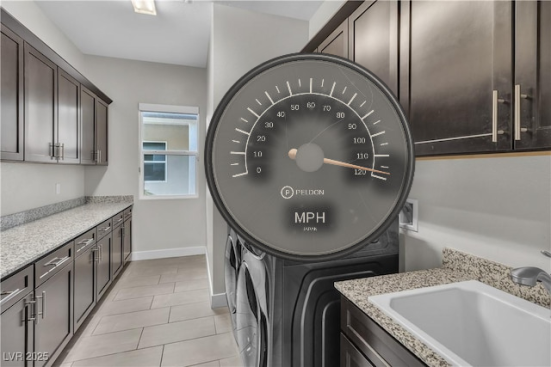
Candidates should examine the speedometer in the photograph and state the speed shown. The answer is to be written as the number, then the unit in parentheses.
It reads 117.5 (mph)
